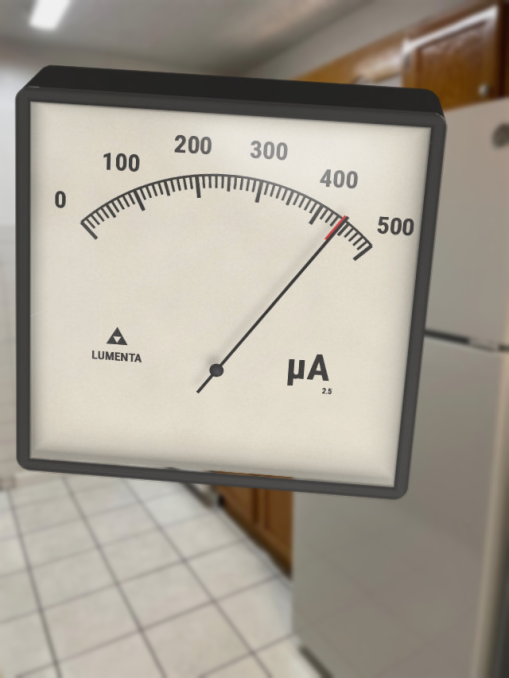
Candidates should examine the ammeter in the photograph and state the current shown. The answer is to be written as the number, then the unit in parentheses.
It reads 440 (µA)
